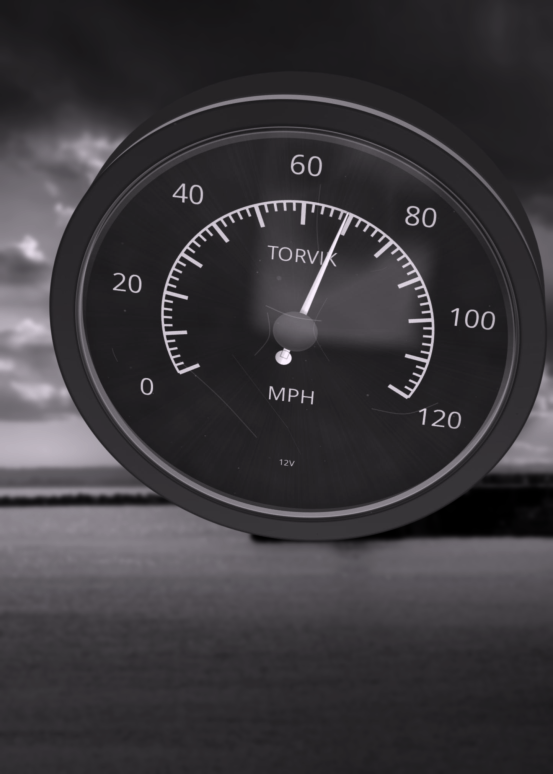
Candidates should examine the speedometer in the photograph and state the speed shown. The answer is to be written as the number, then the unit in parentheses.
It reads 69 (mph)
